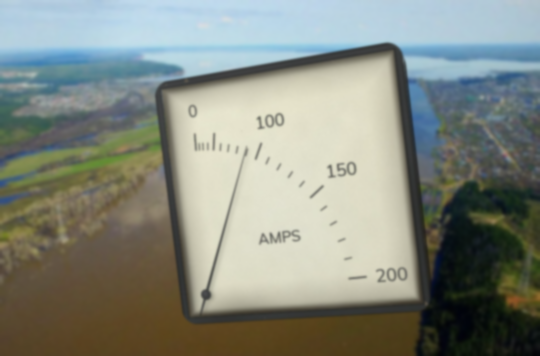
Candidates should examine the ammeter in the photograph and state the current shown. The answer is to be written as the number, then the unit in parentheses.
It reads 90 (A)
